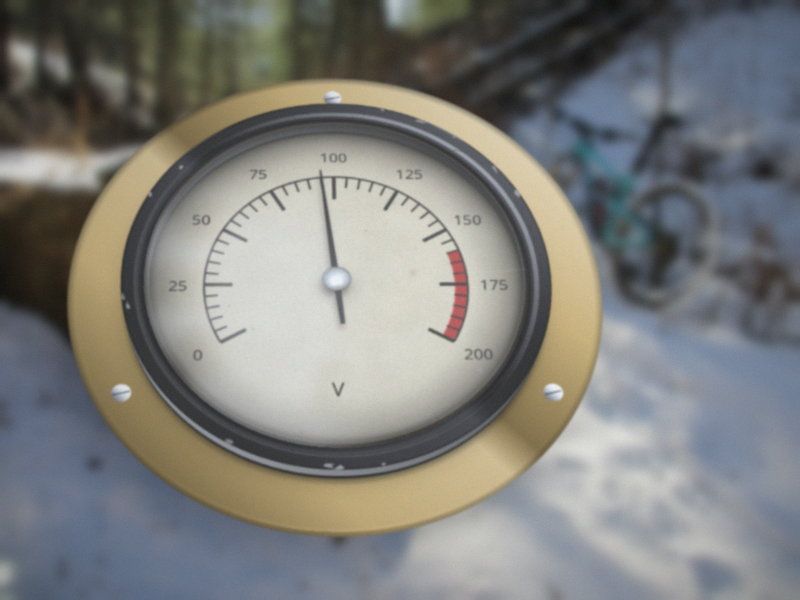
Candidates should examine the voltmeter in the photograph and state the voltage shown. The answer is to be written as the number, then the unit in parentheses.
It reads 95 (V)
